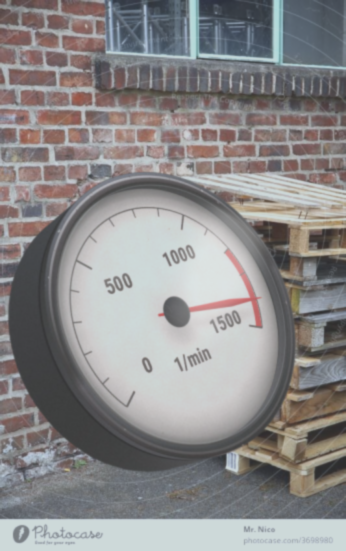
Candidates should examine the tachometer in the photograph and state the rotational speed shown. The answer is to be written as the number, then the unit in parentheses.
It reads 1400 (rpm)
